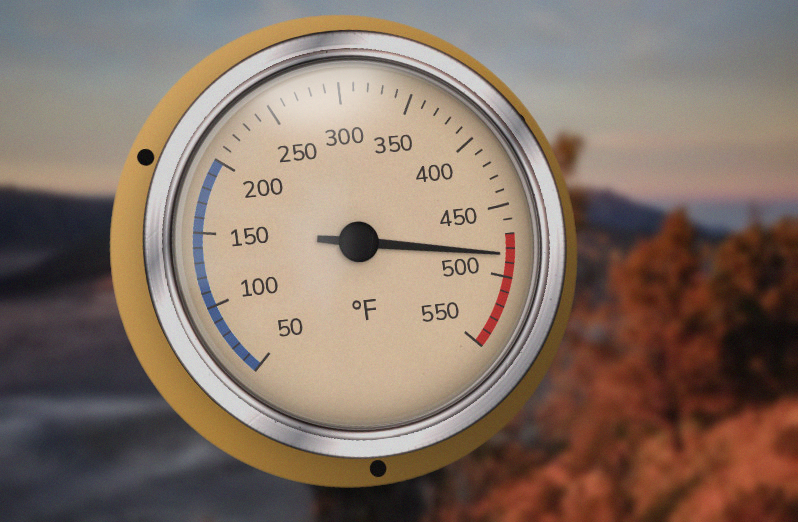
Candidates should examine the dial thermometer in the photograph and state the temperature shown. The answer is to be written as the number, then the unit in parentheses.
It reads 485 (°F)
